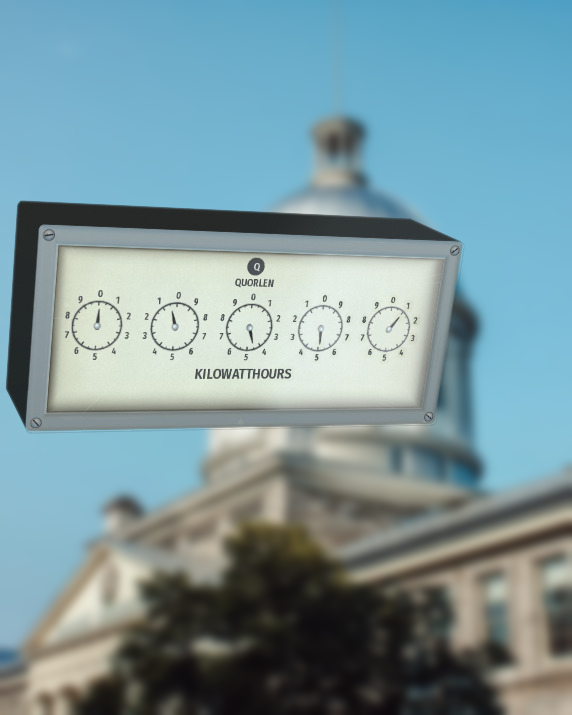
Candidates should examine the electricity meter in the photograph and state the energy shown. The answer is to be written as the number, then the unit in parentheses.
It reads 451 (kWh)
